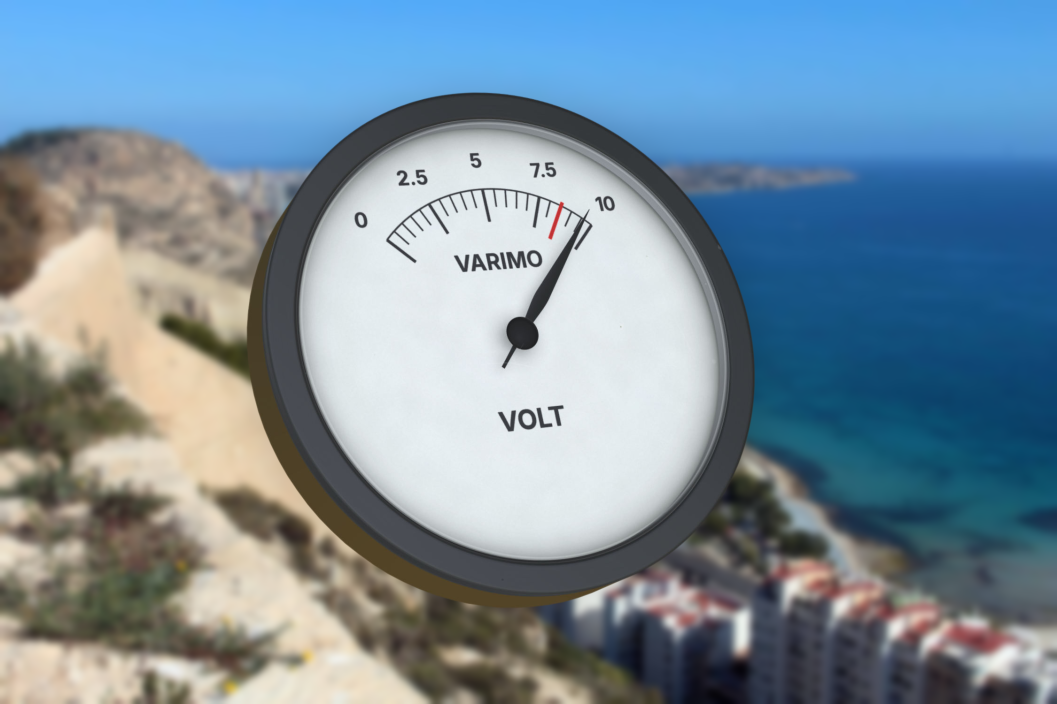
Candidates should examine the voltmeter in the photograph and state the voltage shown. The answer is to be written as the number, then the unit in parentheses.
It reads 9.5 (V)
